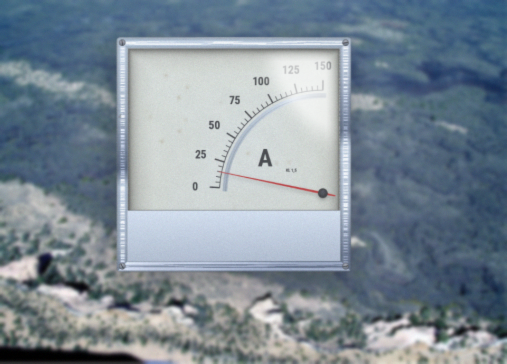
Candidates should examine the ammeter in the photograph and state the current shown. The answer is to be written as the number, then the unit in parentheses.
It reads 15 (A)
